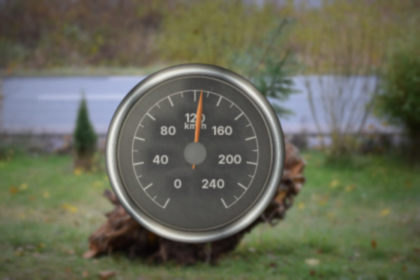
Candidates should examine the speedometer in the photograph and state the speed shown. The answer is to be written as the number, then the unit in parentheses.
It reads 125 (km/h)
